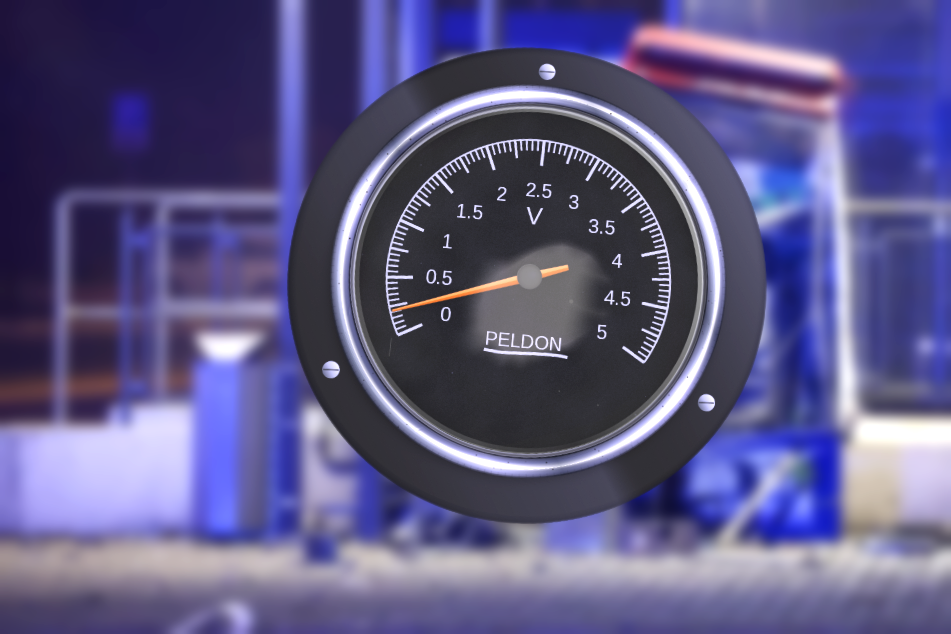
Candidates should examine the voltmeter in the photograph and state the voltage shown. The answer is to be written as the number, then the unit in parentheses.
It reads 0.2 (V)
